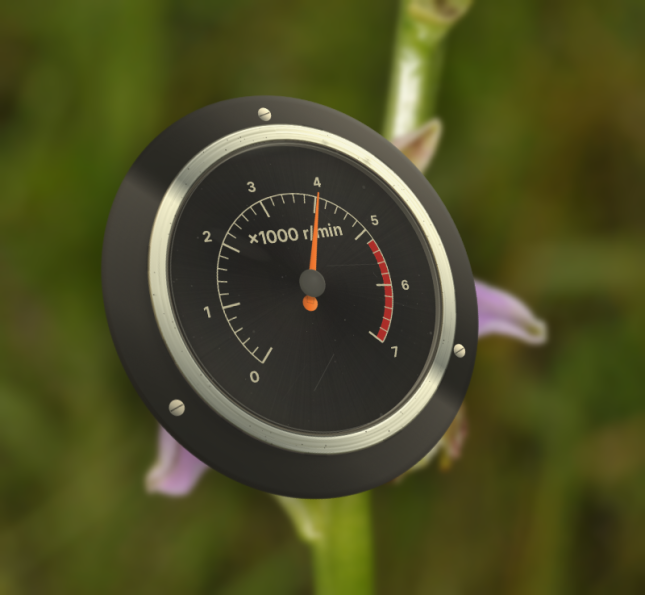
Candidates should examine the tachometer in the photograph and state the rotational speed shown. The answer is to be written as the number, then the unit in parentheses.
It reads 4000 (rpm)
